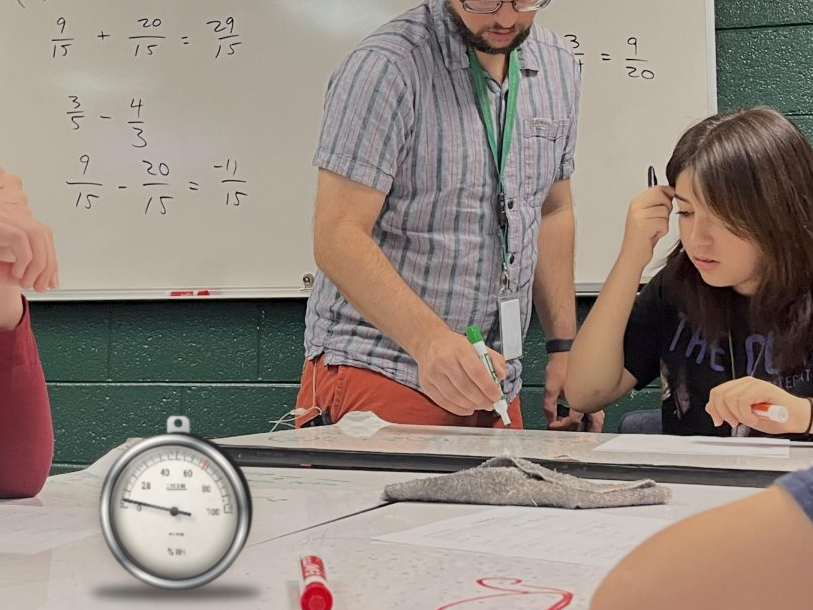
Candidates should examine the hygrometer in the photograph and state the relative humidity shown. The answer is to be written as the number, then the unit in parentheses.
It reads 5 (%)
